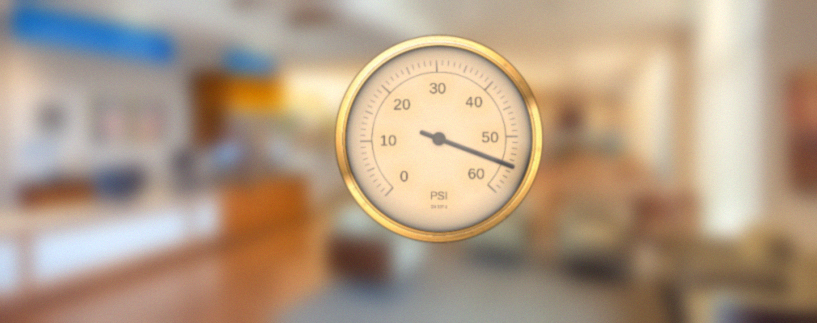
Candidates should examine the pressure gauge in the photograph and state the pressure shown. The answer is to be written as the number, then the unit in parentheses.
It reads 55 (psi)
